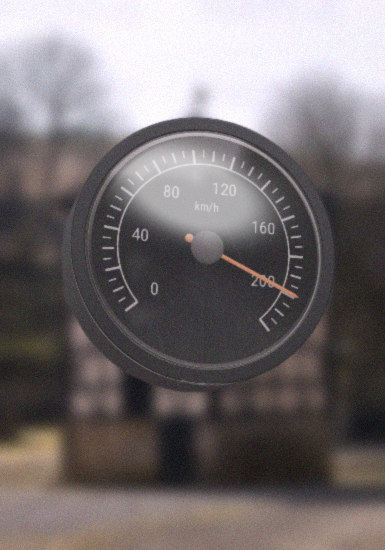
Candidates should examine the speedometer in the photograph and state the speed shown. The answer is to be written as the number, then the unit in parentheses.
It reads 200 (km/h)
